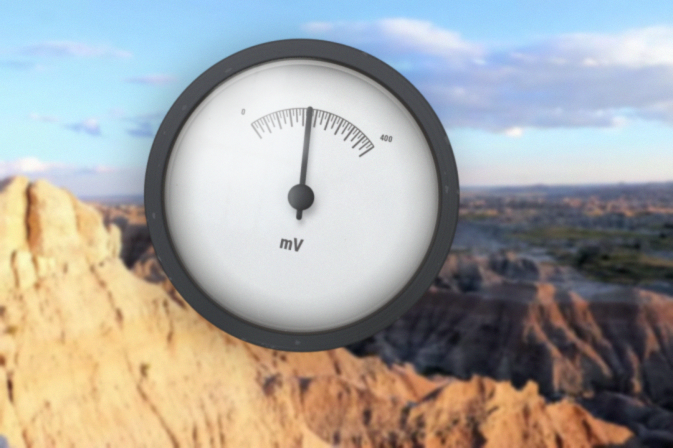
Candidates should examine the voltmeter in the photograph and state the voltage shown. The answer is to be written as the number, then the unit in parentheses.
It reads 180 (mV)
